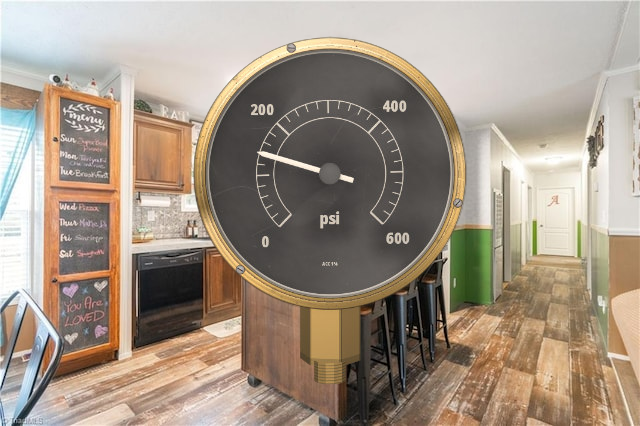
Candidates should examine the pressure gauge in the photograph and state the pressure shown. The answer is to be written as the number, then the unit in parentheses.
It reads 140 (psi)
